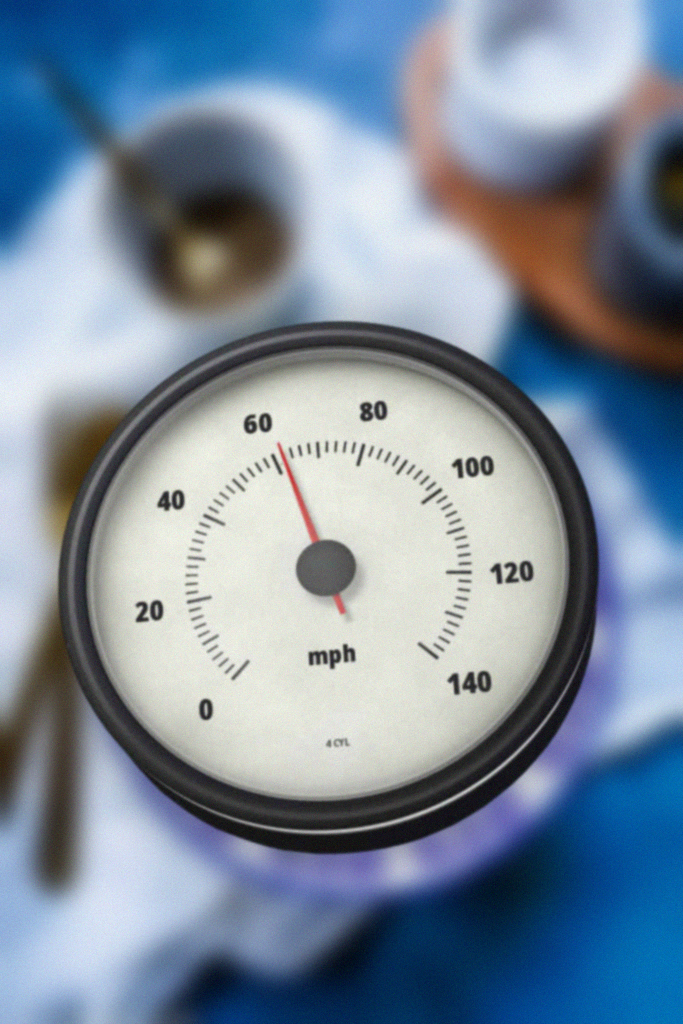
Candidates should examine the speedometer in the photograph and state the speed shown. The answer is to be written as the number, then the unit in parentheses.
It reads 62 (mph)
